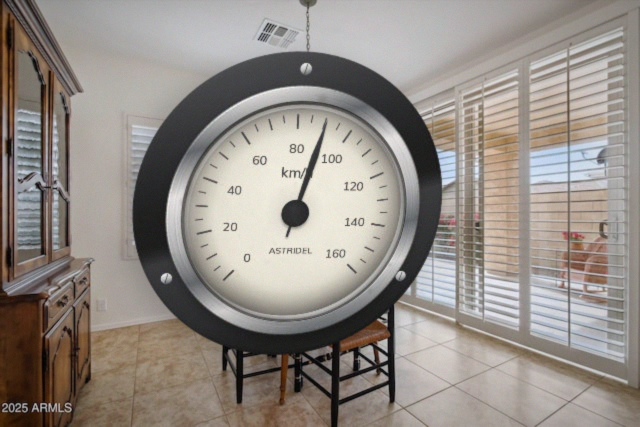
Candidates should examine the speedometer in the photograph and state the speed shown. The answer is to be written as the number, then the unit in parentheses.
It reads 90 (km/h)
